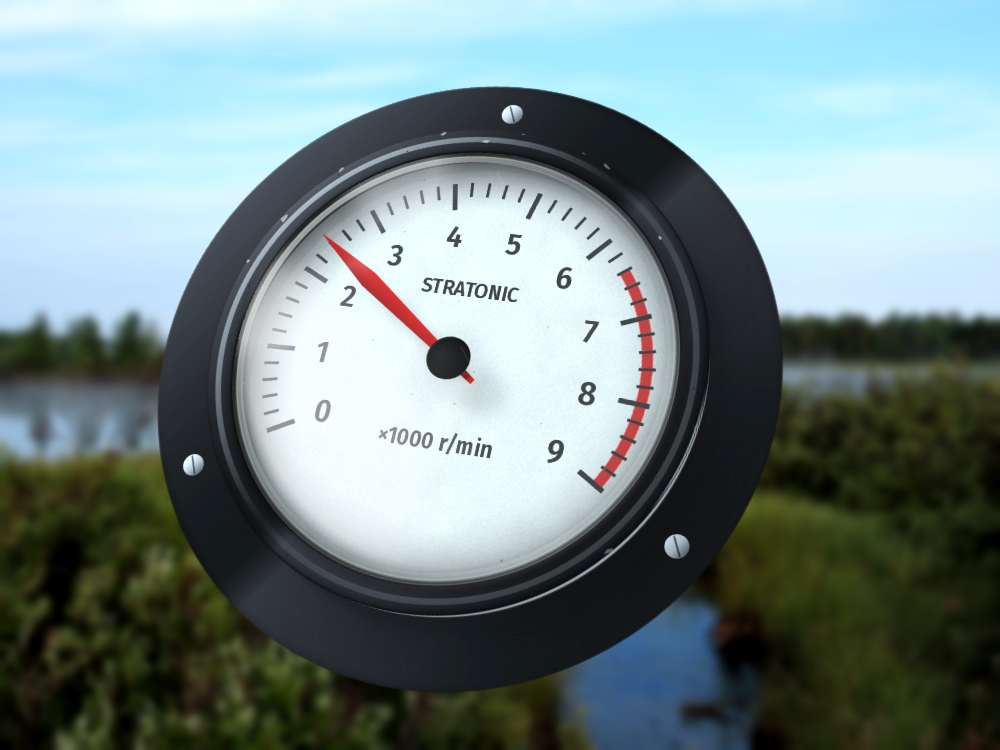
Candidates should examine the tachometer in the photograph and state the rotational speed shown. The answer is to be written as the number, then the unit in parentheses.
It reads 2400 (rpm)
